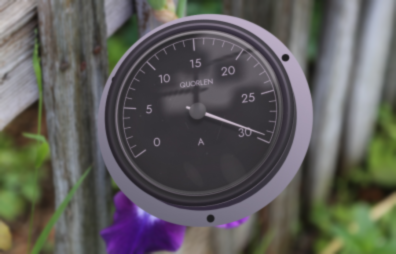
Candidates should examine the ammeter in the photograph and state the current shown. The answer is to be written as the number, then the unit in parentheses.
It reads 29.5 (A)
